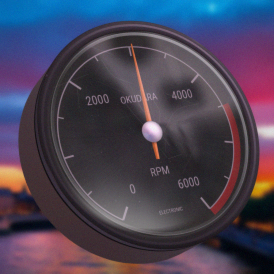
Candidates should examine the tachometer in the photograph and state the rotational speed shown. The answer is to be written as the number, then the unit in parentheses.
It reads 3000 (rpm)
